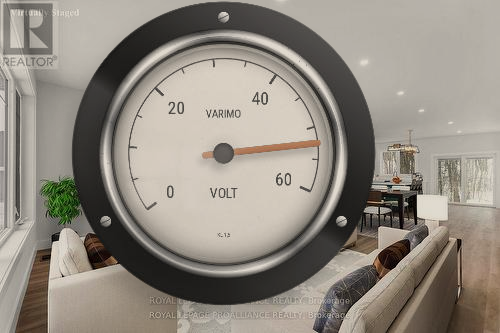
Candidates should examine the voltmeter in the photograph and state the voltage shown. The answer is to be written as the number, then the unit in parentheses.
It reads 52.5 (V)
